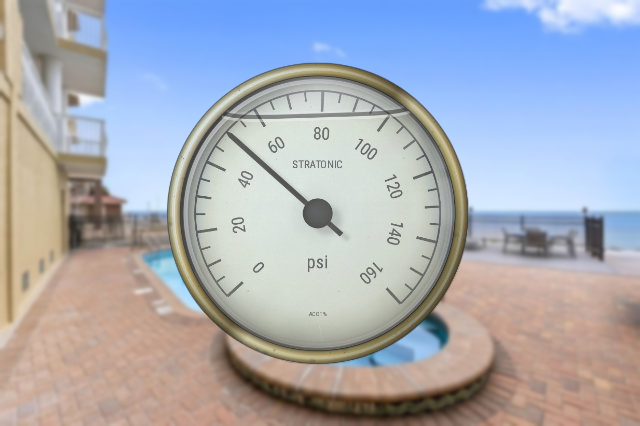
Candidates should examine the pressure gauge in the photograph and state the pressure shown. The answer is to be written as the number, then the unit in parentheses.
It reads 50 (psi)
